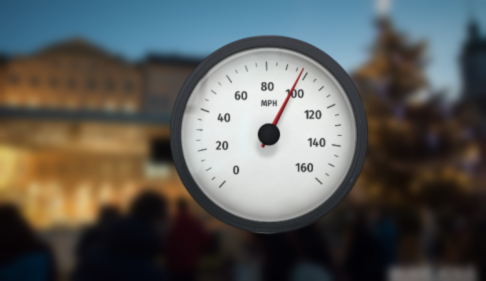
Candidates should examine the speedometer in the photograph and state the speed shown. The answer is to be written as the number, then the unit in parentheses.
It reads 97.5 (mph)
